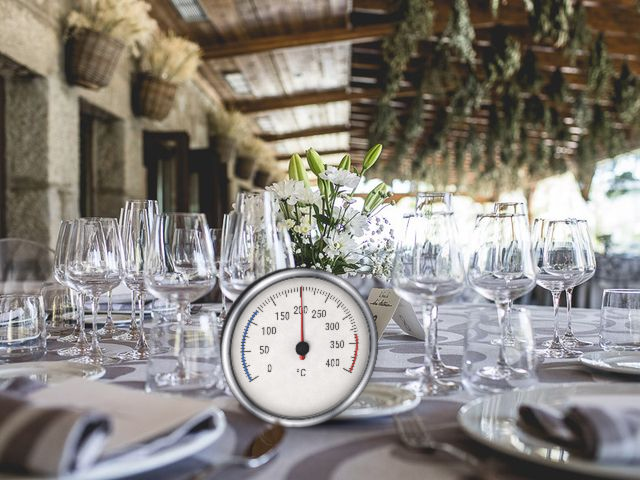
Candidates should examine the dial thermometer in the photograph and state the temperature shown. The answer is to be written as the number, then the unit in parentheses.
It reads 200 (°C)
